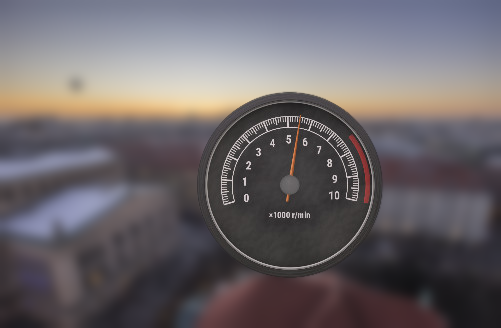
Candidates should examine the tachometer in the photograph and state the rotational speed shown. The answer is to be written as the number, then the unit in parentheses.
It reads 5500 (rpm)
